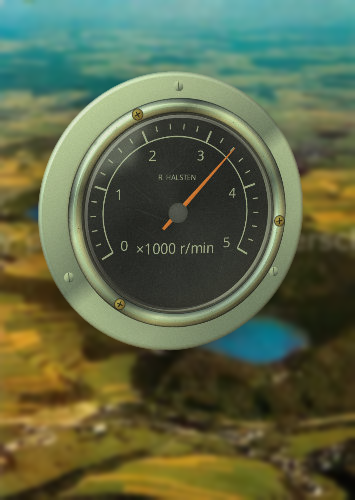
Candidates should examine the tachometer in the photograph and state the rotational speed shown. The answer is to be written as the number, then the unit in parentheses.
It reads 3400 (rpm)
